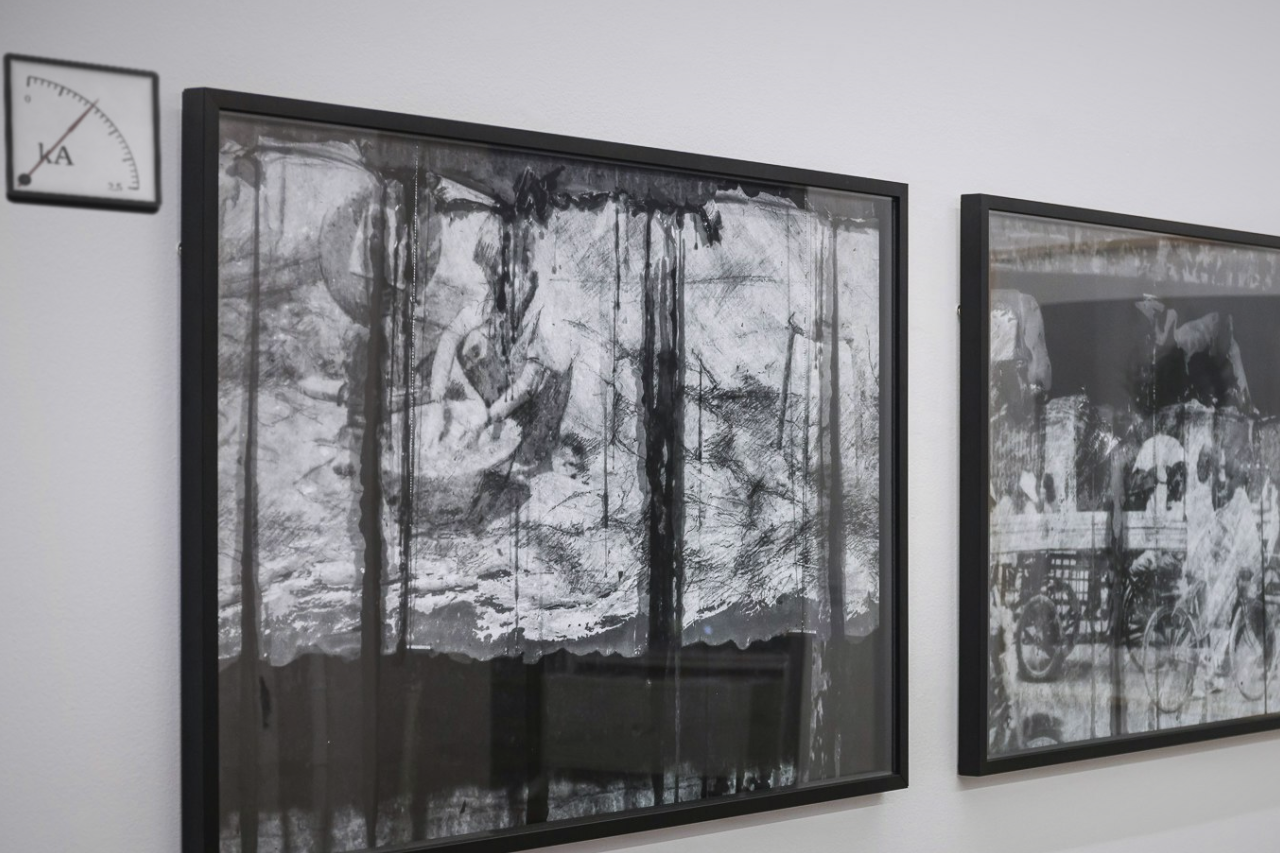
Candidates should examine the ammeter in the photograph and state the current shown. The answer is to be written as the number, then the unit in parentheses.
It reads 1 (kA)
